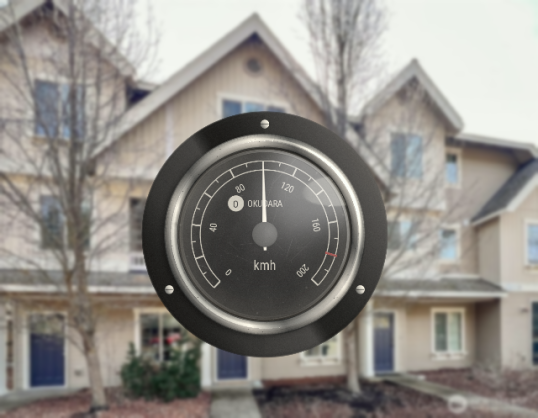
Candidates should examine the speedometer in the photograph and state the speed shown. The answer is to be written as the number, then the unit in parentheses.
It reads 100 (km/h)
